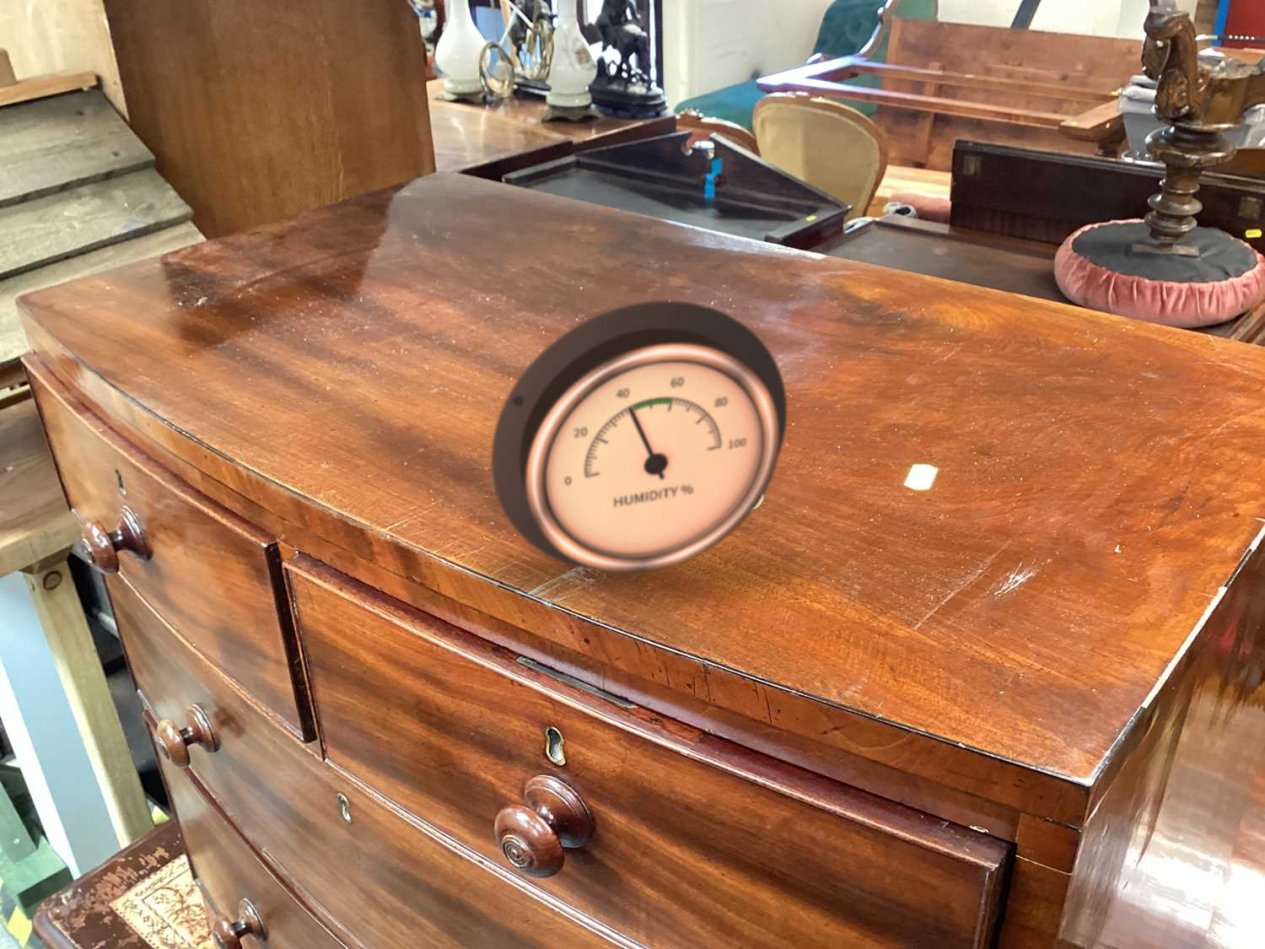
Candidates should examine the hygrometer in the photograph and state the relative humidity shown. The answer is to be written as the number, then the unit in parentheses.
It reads 40 (%)
